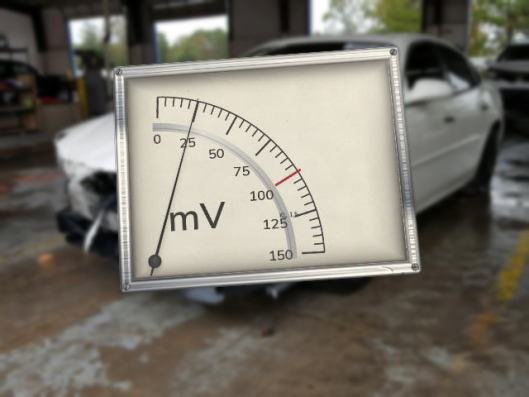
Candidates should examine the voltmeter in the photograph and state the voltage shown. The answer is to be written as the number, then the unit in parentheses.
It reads 25 (mV)
